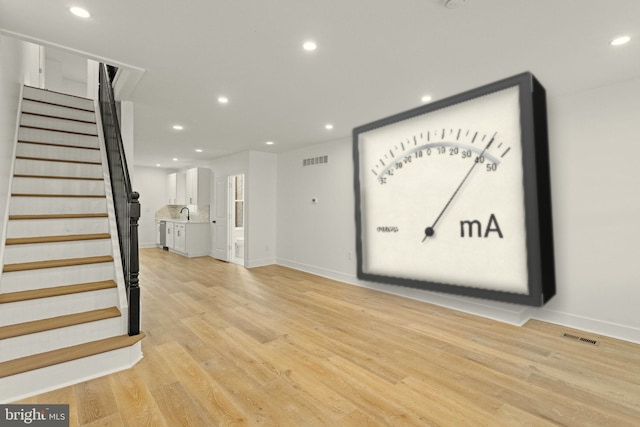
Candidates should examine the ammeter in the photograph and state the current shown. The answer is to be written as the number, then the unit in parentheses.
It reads 40 (mA)
